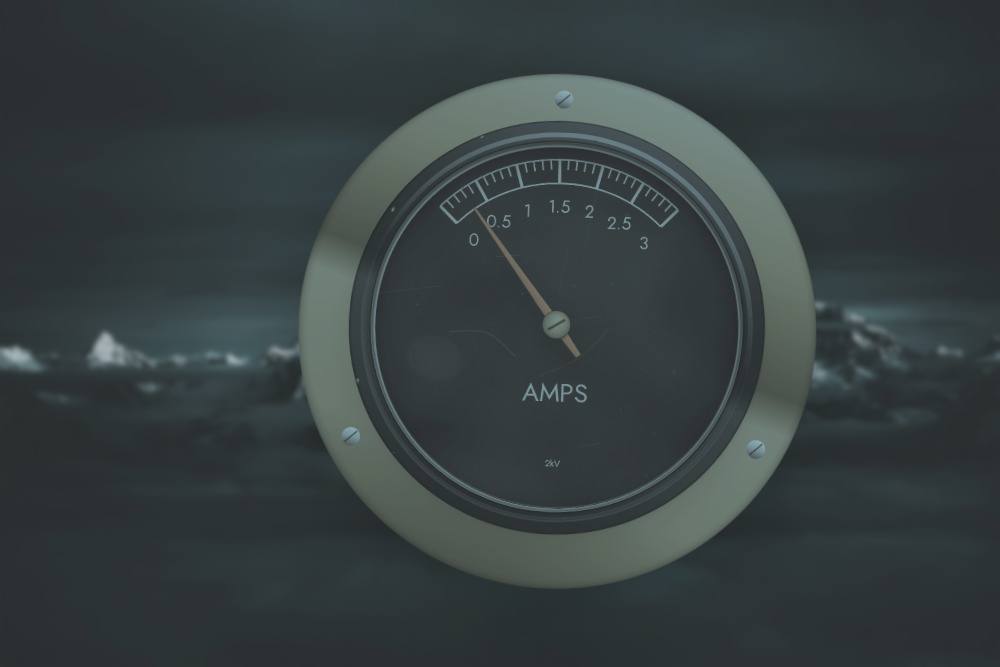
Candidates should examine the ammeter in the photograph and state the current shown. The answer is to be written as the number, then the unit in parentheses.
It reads 0.3 (A)
